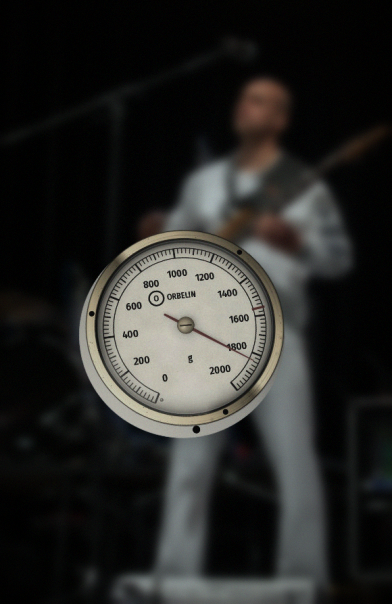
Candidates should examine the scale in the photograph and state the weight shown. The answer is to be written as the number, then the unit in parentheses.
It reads 1840 (g)
